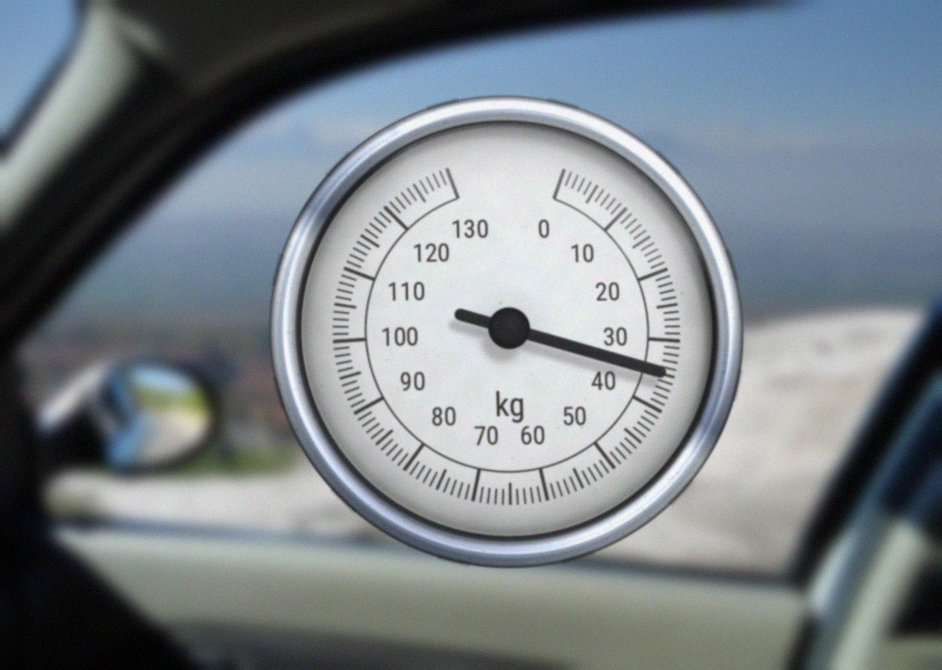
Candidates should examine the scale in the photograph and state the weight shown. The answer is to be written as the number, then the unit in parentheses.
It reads 35 (kg)
